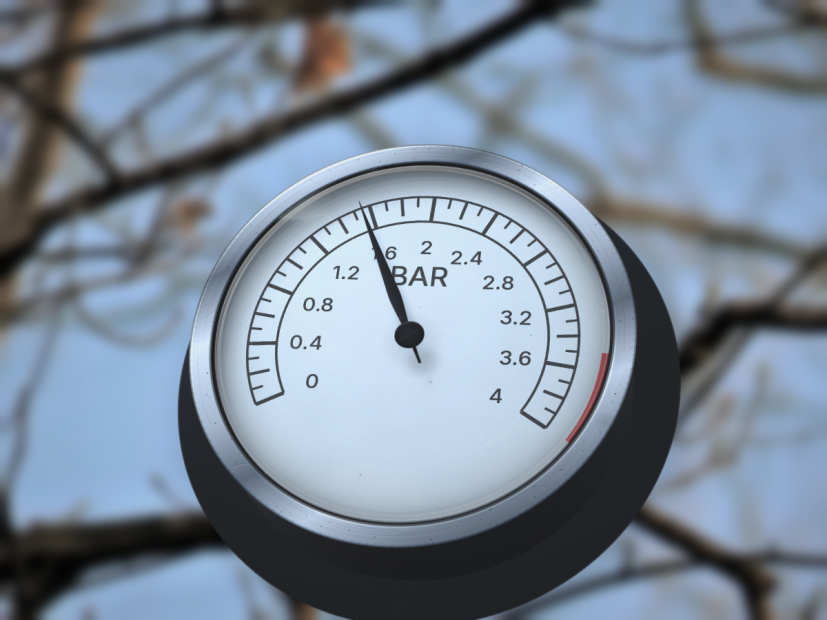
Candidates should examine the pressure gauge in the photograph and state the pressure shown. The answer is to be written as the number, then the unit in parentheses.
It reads 1.55 (bar)
